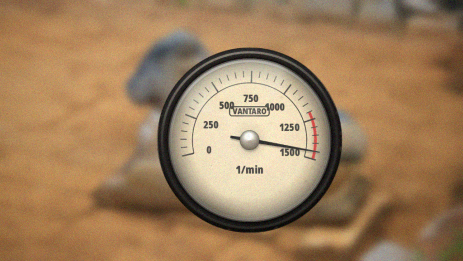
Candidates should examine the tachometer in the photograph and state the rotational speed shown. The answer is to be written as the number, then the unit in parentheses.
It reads 1450 (rpm)
